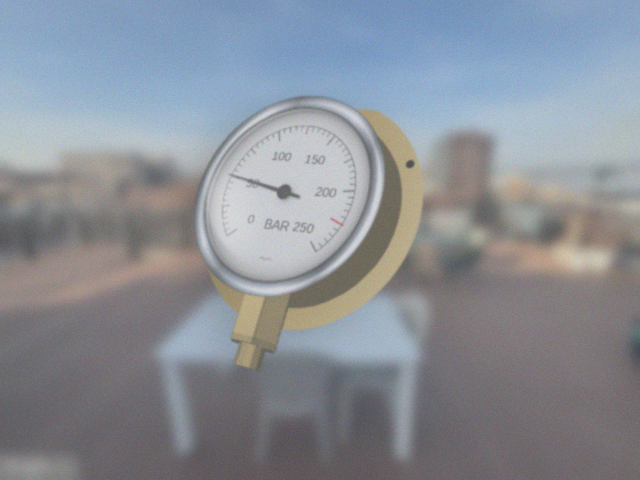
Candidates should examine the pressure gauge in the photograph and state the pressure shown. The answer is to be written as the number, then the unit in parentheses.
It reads 50 (bar)
